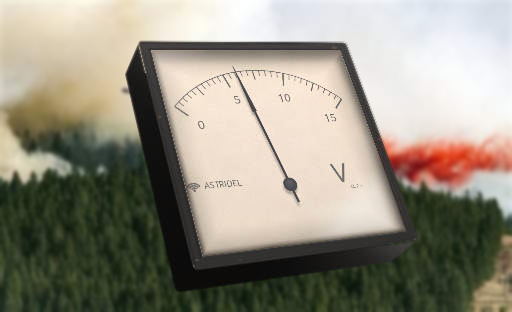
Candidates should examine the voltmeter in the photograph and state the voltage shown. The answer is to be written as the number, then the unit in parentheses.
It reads 6 (V)
